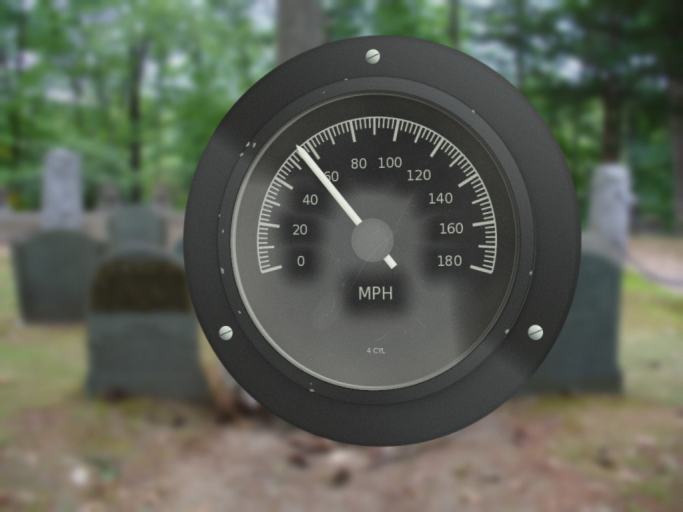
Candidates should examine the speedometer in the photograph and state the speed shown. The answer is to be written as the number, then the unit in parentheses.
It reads 56 (mph)
